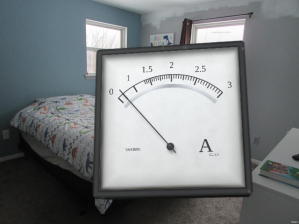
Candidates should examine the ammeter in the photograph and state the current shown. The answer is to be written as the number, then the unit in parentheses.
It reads 0.5 (A)
